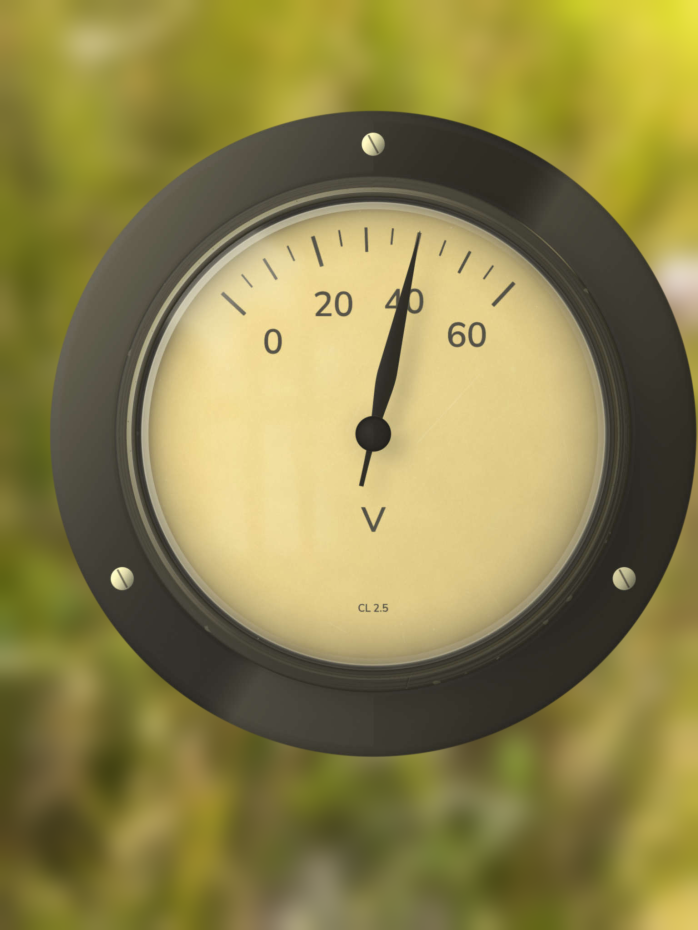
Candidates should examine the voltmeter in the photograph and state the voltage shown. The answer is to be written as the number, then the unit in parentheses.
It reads 40 (V)
